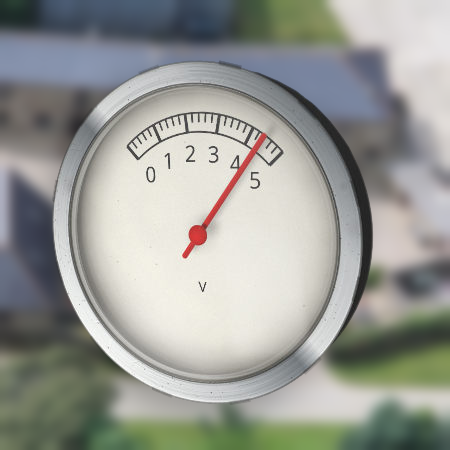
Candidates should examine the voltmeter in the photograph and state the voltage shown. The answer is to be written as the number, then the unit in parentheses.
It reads 4.4 (V)
